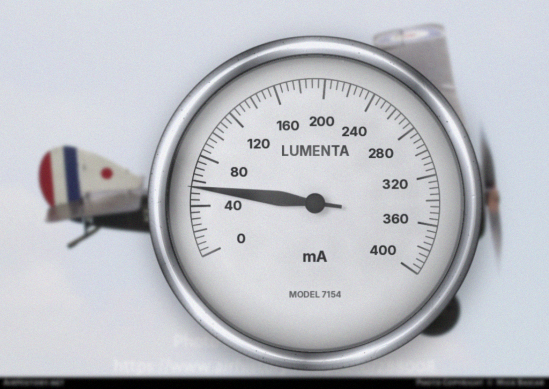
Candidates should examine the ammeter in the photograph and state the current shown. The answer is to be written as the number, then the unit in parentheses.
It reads 55 (mA)
